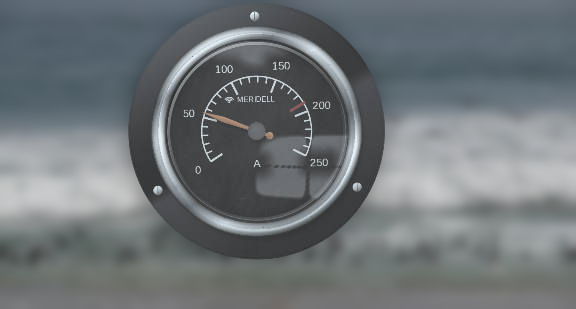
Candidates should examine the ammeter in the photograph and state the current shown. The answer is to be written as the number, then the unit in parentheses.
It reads 55 (A)
